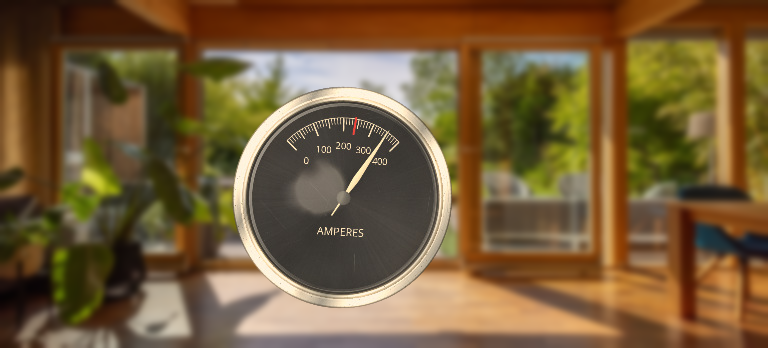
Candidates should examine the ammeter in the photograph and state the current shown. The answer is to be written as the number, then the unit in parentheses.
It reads 350 (A)
